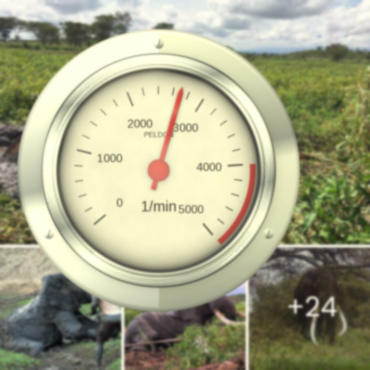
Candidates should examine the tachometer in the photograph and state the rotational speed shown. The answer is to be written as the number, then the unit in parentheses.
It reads 2700 (rpm)
